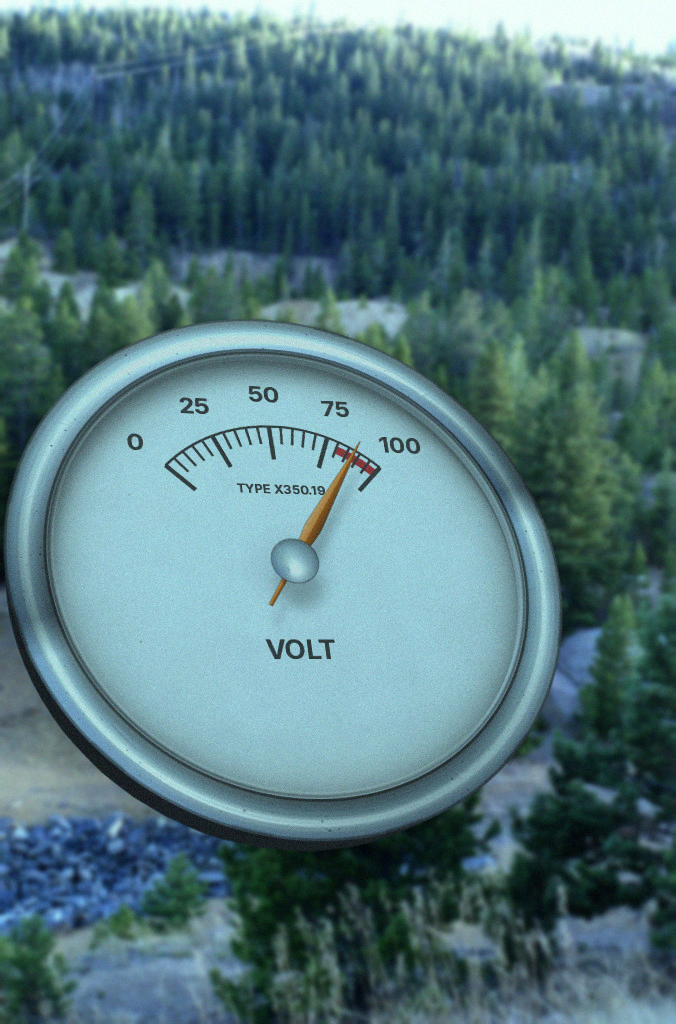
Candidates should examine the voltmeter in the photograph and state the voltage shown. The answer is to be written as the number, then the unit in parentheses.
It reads 87.5 (V)
